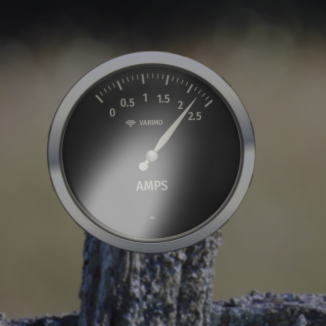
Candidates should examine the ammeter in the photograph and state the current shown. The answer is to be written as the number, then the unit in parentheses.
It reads 2.2 (A)
